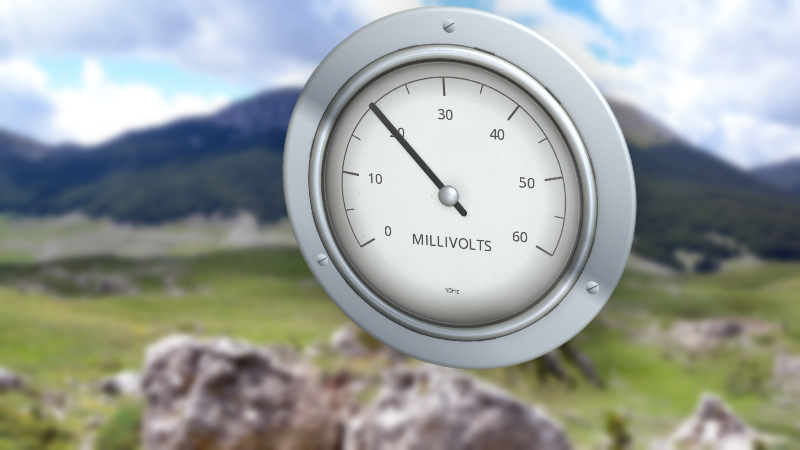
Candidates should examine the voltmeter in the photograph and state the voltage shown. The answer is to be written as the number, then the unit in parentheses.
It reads 20 (mV)
